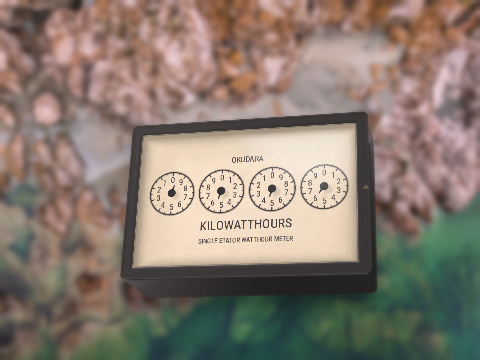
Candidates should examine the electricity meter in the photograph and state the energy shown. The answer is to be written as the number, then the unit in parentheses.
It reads 9546 (kWh)
